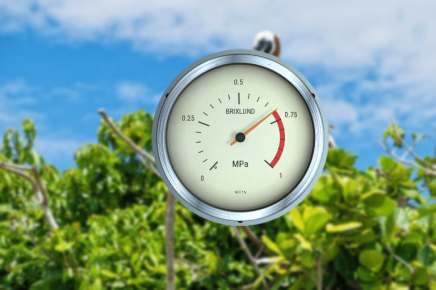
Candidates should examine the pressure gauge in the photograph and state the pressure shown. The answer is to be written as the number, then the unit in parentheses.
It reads 0.7 (MPa)
